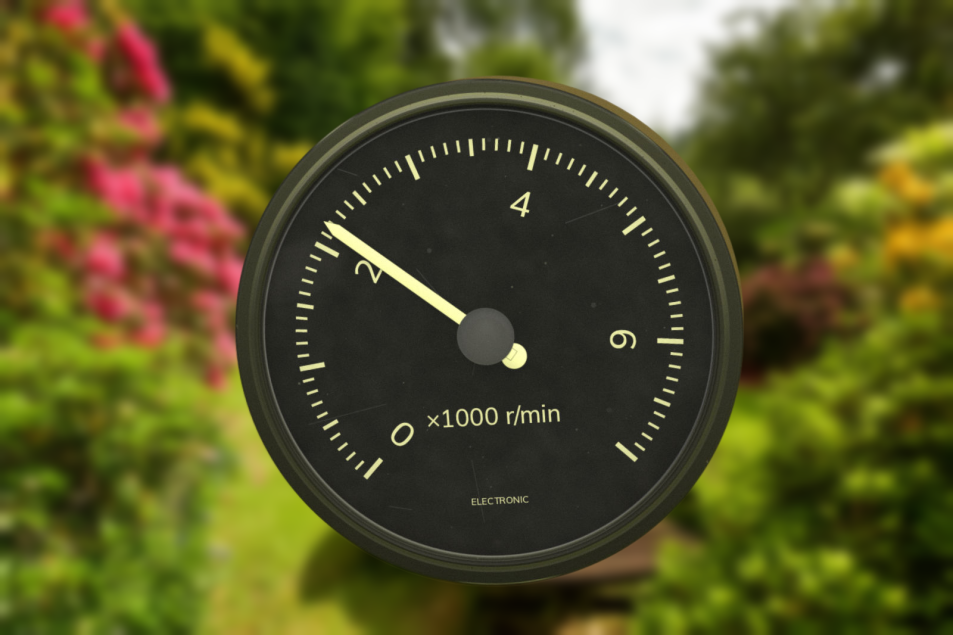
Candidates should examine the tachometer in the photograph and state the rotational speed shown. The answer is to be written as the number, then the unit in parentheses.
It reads 2200 (rpm)
